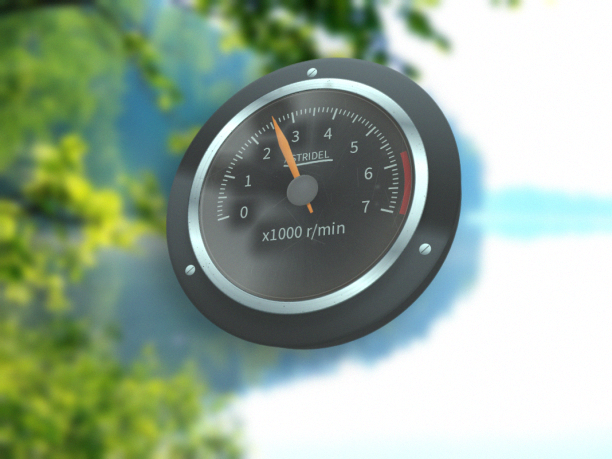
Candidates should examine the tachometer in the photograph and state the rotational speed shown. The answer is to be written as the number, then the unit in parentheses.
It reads 2600 (rpm)
